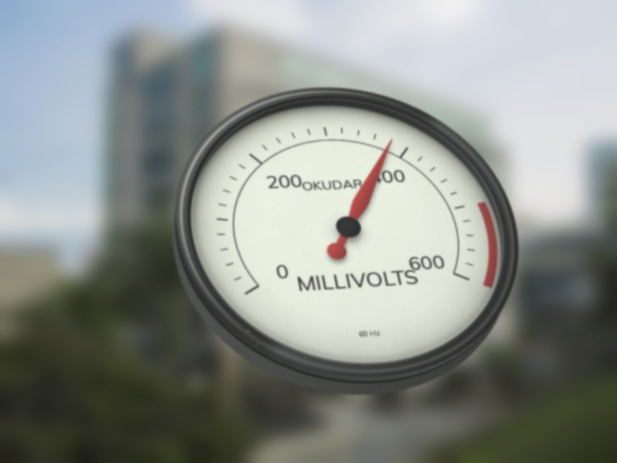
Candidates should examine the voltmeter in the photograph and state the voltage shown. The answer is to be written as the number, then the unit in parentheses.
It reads 380 (mV)
